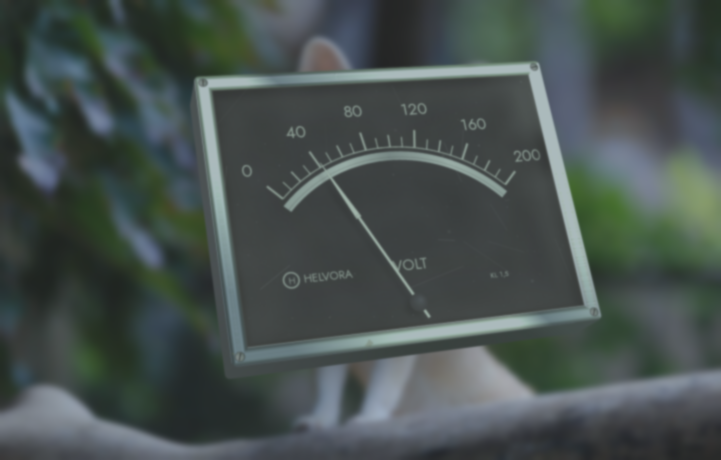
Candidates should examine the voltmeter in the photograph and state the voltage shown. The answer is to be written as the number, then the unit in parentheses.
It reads 40 (V)
